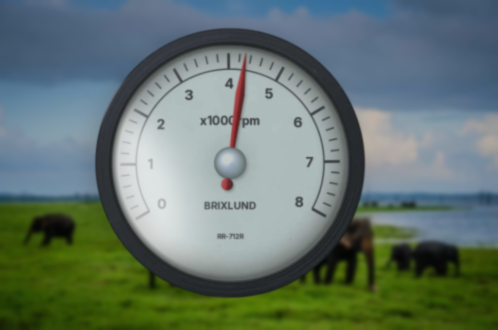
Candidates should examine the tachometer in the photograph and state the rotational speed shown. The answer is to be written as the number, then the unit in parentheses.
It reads 4300 (rpm)
